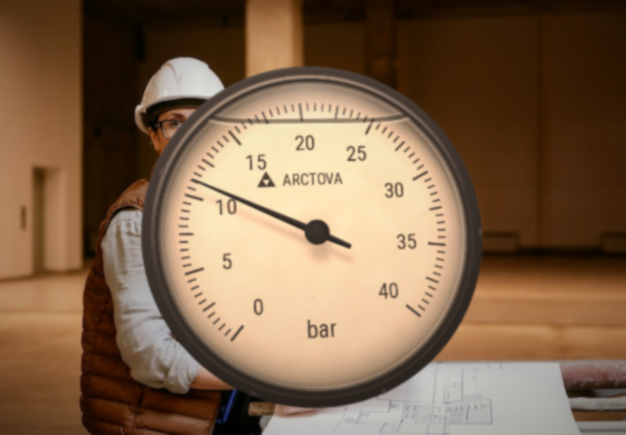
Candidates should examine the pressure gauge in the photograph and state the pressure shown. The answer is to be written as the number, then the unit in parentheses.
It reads 11 (bar)
